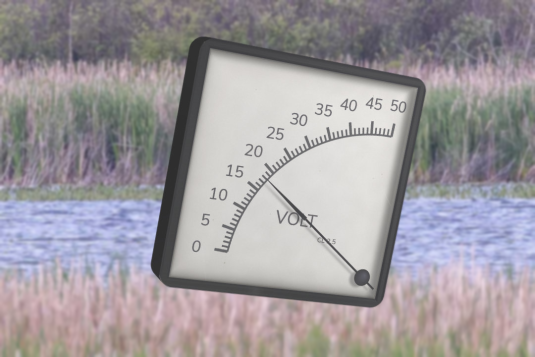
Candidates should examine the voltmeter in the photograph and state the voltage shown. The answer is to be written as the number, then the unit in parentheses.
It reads 18 (V)
